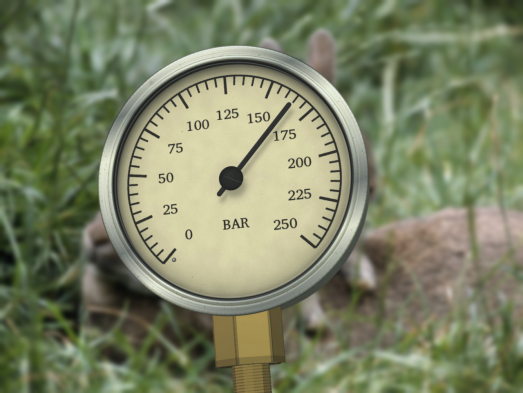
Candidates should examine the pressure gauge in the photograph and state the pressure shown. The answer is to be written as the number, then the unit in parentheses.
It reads 165 (bar)
